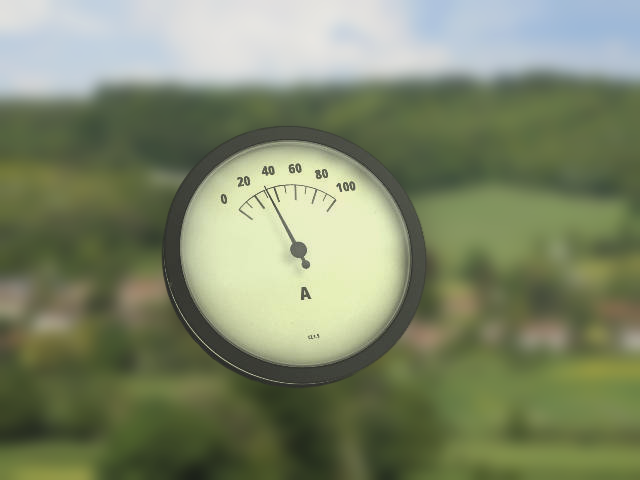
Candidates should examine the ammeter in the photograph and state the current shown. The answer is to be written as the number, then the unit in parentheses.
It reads 30 (A)
